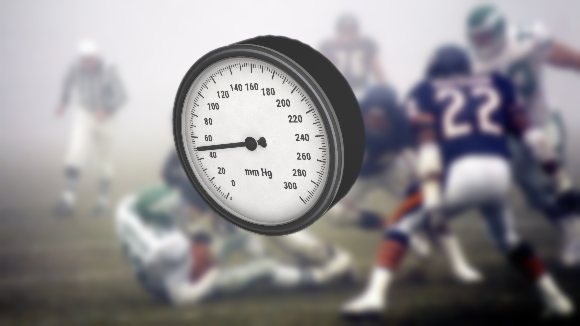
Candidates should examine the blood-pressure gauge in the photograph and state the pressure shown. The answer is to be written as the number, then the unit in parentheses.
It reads 50 (mmHg)
